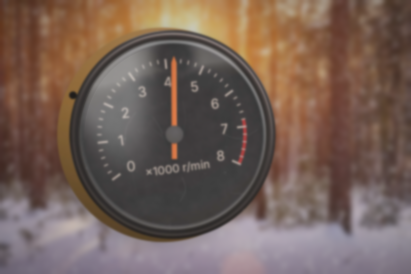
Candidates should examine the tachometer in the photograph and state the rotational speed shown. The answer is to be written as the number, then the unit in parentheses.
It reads 4200 (rpm)
